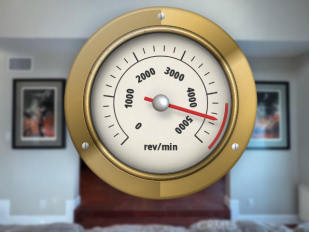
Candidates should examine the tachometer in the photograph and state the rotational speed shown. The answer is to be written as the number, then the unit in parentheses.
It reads 4500 (rpm)
